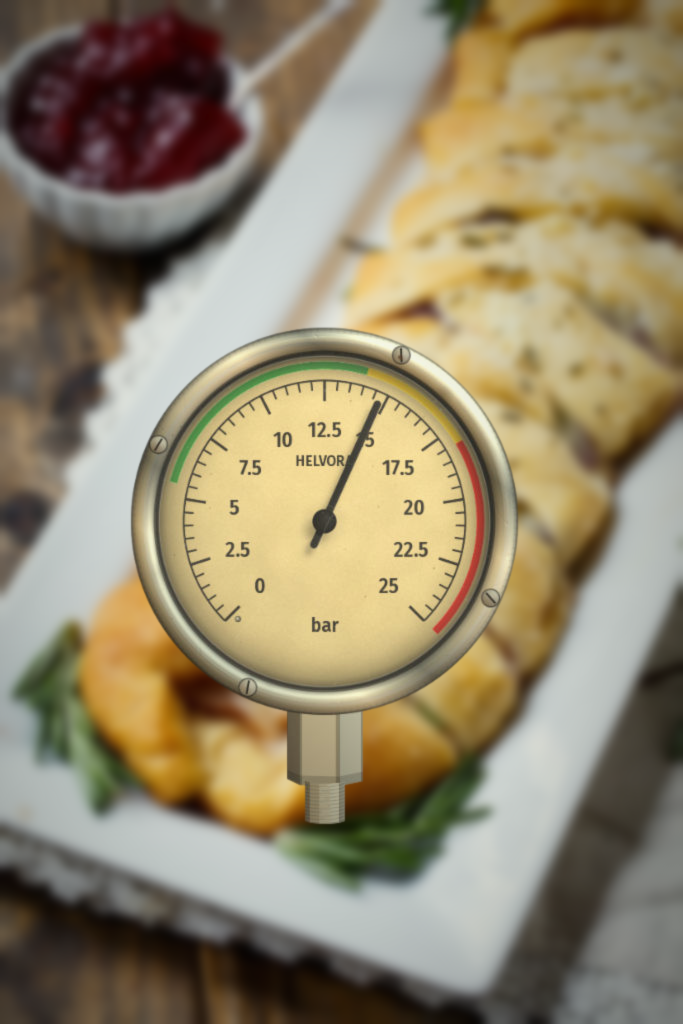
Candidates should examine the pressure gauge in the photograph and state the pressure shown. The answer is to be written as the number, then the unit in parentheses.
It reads 14.75 (bar)
